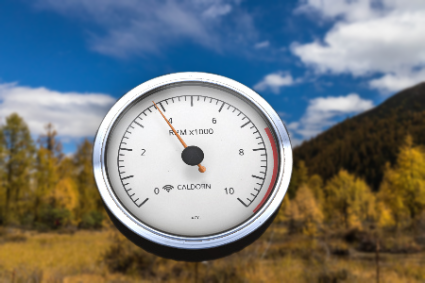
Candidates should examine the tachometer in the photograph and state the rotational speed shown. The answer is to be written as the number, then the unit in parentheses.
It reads 3800 (rpm)
